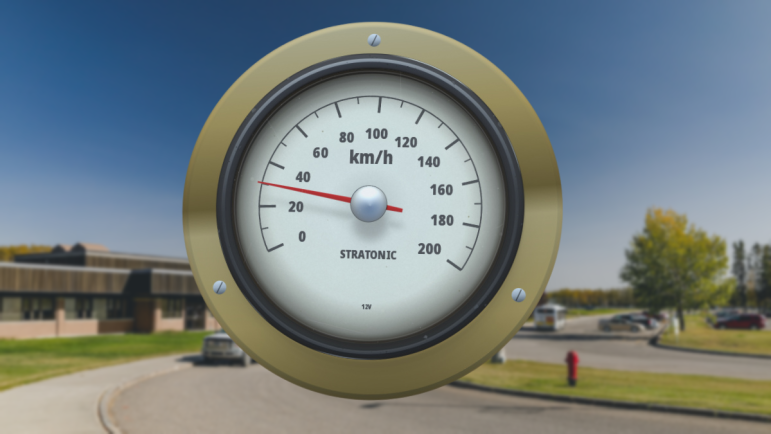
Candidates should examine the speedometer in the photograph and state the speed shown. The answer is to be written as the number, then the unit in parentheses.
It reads 30 (km/h)
